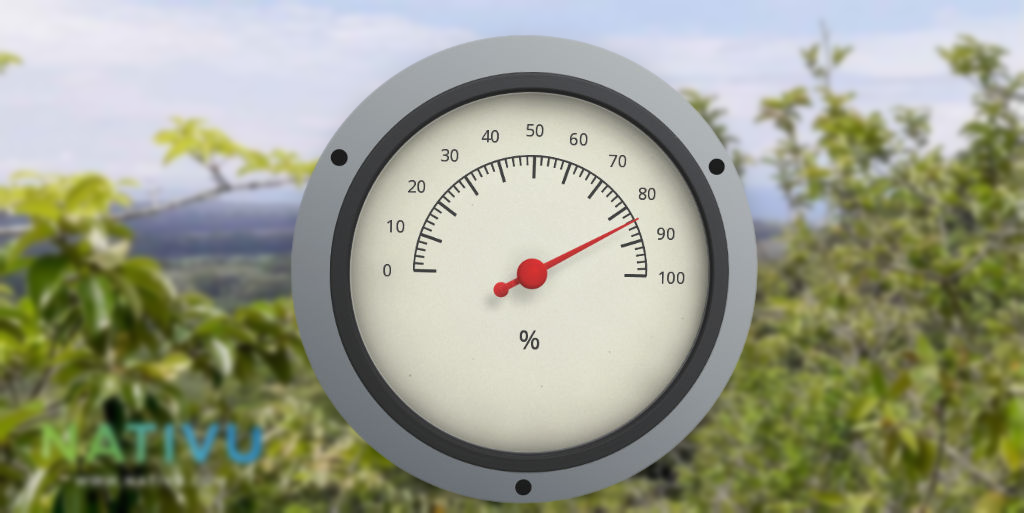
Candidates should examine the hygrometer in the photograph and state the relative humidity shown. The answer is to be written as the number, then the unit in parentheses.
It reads 84 (%)
